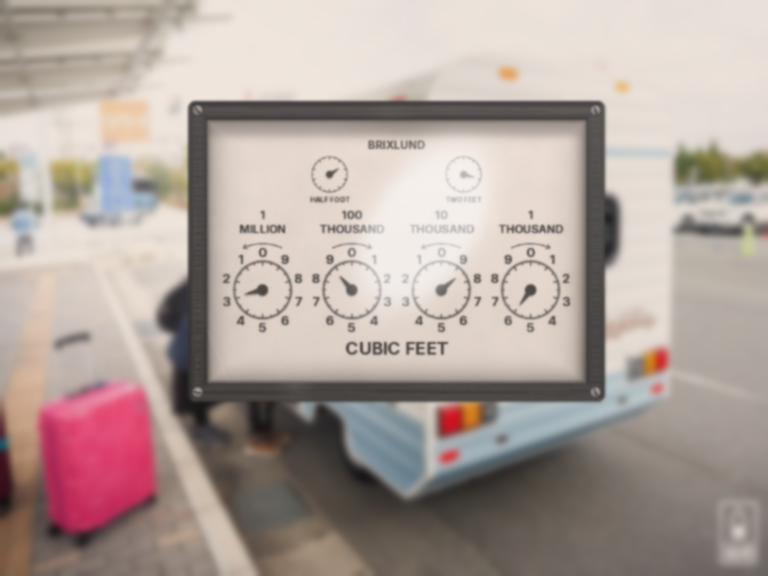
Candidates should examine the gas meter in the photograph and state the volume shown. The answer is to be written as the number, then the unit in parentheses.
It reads 288600 (ft³)
